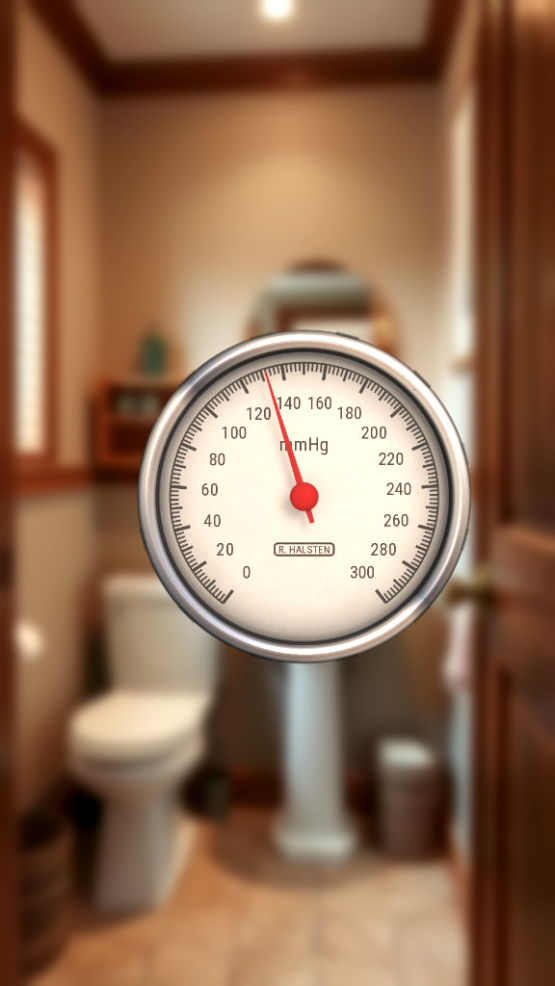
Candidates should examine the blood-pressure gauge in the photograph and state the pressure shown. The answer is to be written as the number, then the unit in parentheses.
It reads 132 (mmHg)
